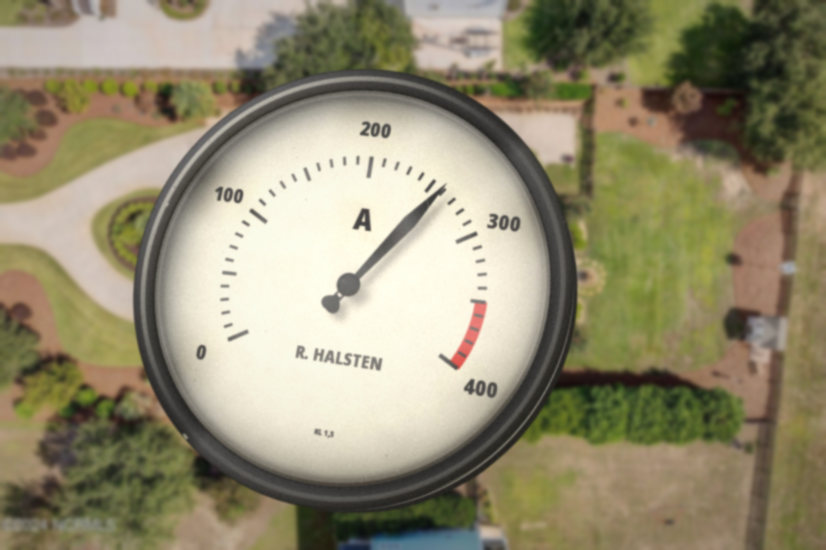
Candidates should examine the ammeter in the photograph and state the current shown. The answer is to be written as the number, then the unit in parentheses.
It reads 260 (A)
